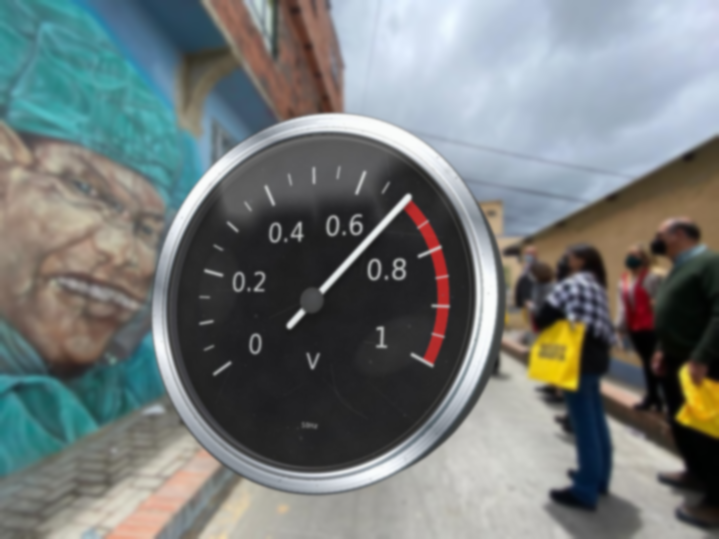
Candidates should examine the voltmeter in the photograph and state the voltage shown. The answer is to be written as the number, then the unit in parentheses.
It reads 0.7 (V)
